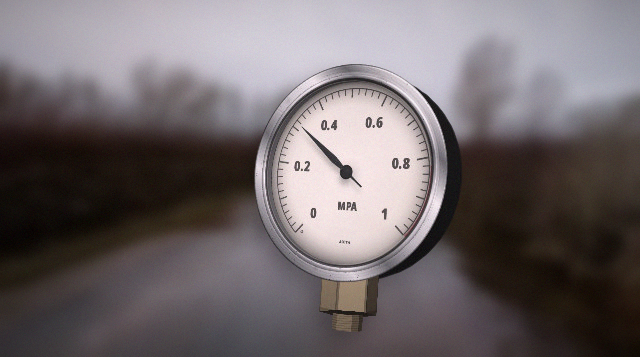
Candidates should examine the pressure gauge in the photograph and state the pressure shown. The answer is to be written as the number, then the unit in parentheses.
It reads 0.32 (MPa)
